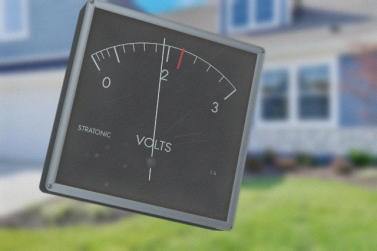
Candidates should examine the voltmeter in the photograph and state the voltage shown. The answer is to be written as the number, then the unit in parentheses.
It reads 1.9 (V)
